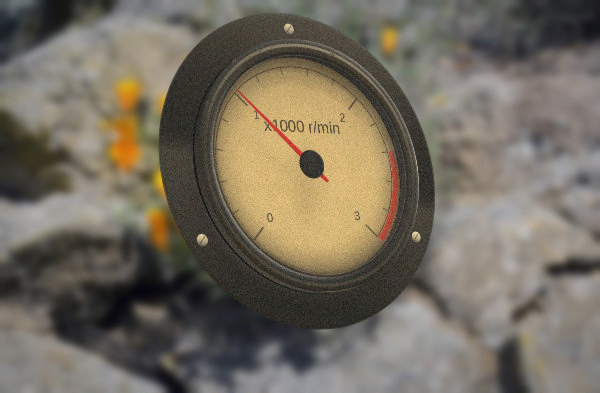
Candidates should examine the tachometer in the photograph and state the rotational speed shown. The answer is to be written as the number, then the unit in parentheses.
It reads 1000 (rpm)
